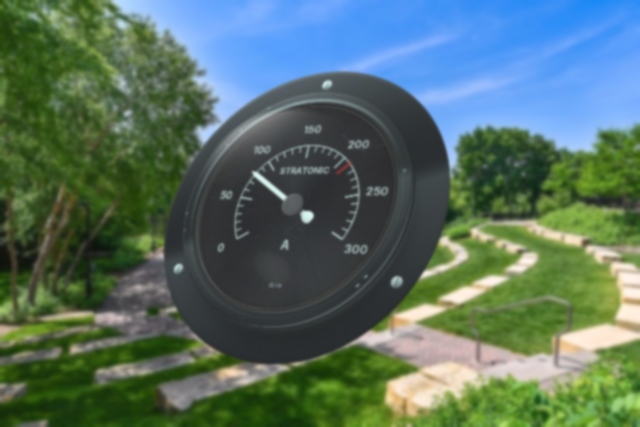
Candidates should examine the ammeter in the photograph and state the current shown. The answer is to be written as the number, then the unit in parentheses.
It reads 80 (A)
